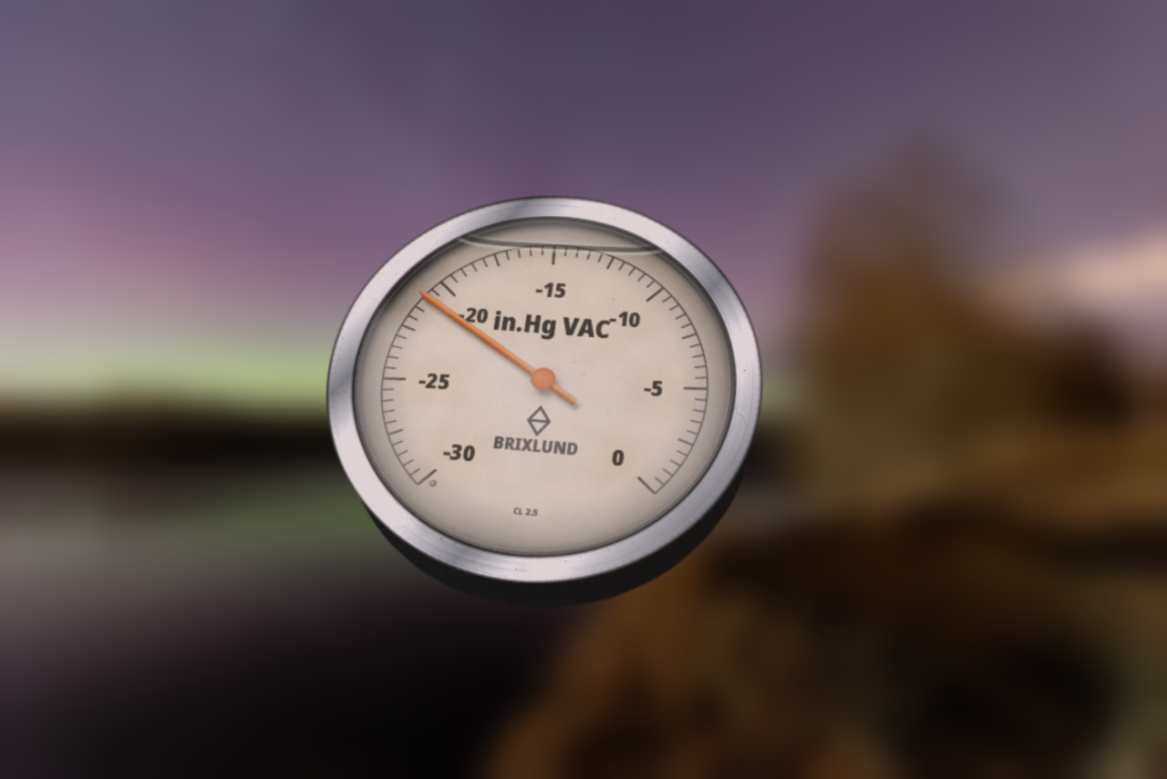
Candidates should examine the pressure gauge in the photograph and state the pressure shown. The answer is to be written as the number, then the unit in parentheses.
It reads -21 (inHg)
